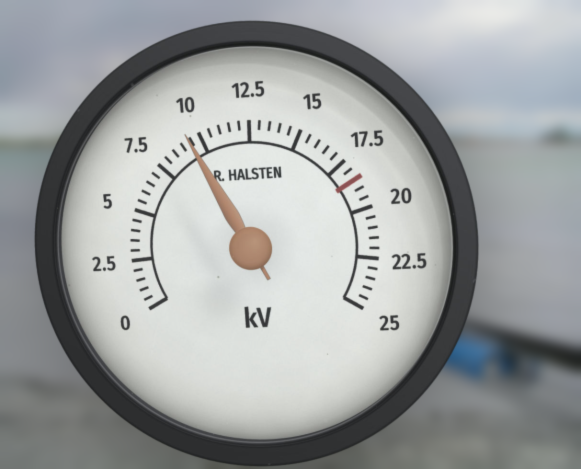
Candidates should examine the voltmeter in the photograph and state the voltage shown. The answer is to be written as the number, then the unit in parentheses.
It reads 9.5 (kV)
